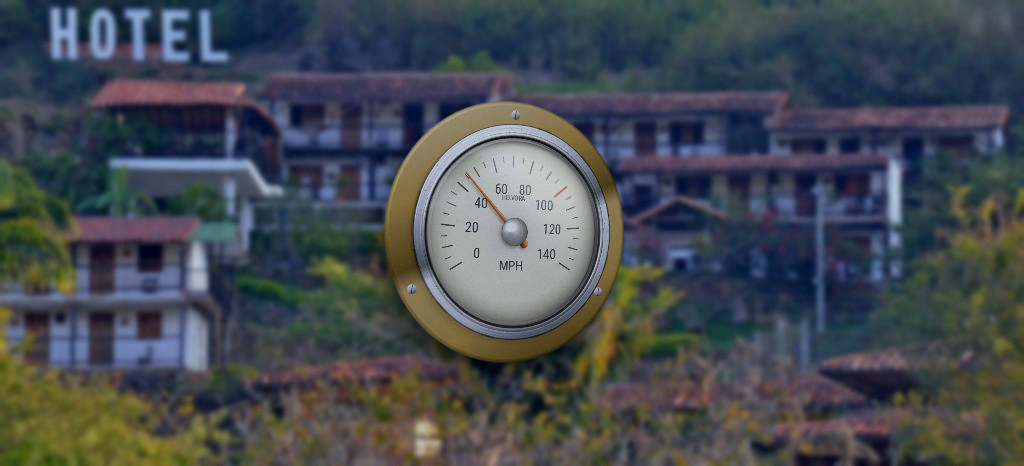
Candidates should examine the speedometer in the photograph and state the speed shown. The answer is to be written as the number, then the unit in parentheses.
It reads 45 (mph)
